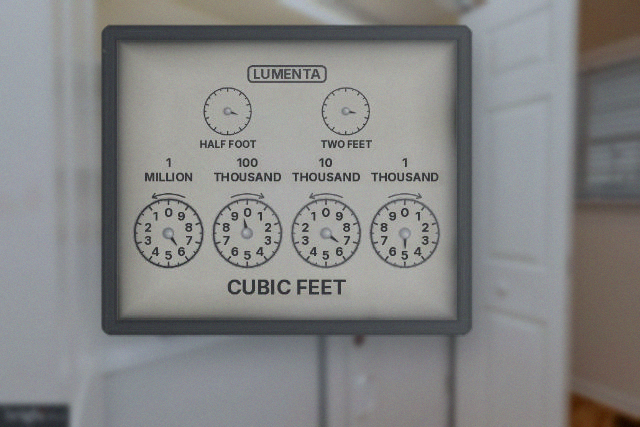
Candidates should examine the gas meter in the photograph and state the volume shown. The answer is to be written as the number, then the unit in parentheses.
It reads 596500 (ft³)
